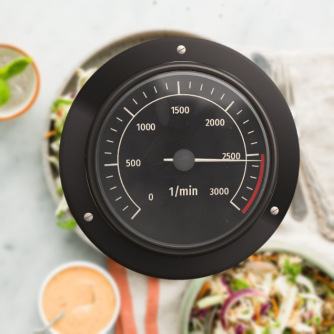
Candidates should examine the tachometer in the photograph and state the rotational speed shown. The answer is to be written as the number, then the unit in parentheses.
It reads 2550 (rpm)
